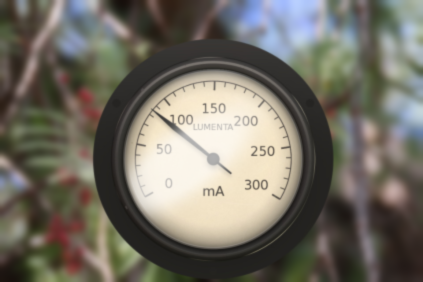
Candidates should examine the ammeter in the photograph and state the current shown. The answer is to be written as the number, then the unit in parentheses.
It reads 85 (mA)
